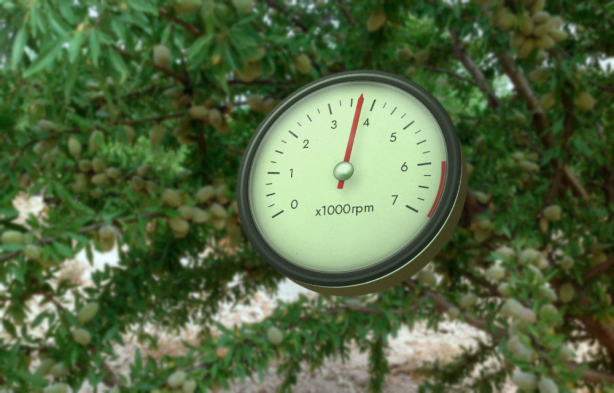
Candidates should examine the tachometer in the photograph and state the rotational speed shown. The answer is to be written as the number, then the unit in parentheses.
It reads 3750 (rpm)
